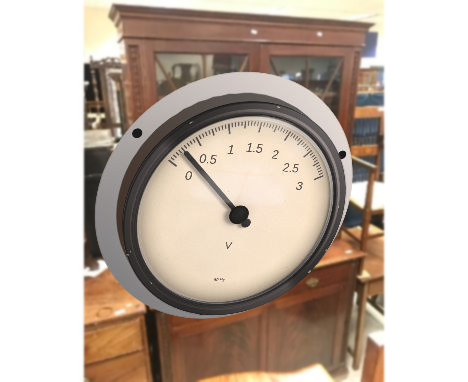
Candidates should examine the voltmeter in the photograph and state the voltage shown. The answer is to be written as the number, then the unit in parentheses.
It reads 0.25 (V)
